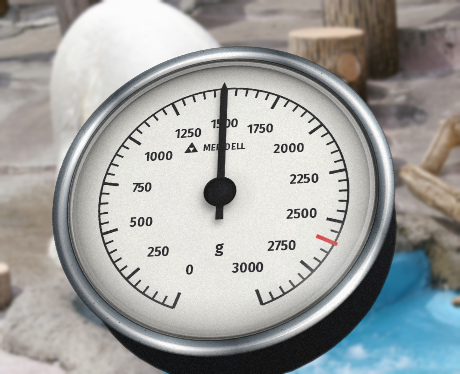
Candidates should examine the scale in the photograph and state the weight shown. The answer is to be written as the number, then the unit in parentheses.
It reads 1500 (g)
